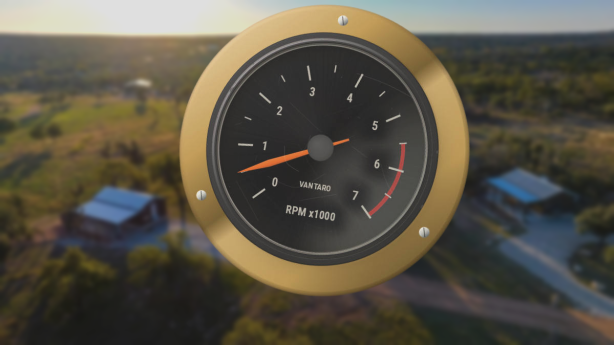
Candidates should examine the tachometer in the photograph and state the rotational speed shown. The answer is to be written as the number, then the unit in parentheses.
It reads 500 (rpm)
